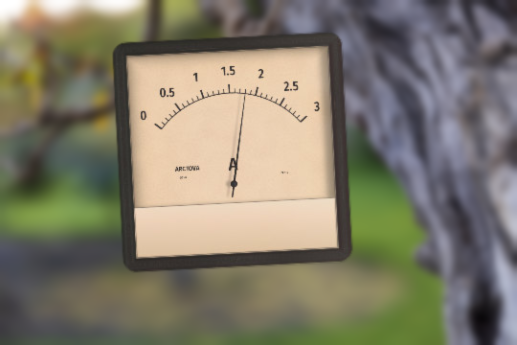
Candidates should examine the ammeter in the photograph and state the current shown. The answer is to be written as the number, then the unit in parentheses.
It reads 1.8 (A)
